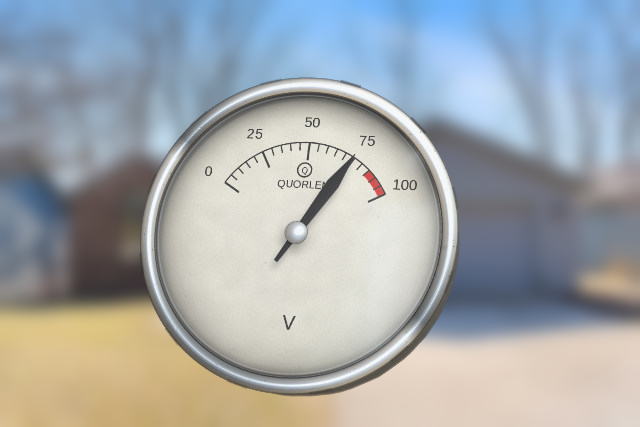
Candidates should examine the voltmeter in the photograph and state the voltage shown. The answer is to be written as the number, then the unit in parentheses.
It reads 75 (V)
